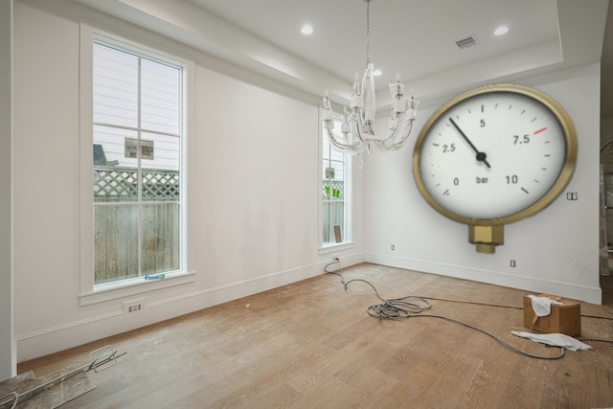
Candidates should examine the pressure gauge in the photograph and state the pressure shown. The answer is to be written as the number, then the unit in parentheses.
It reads 3.75 (bar)
